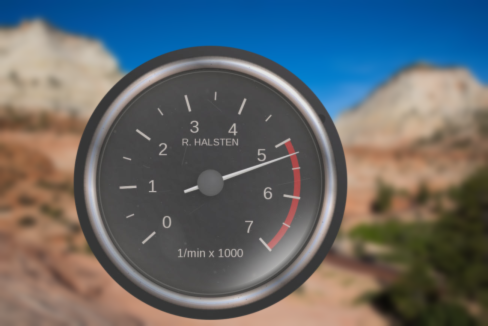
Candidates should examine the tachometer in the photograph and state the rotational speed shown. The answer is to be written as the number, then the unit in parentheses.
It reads 5250 (rpm)
